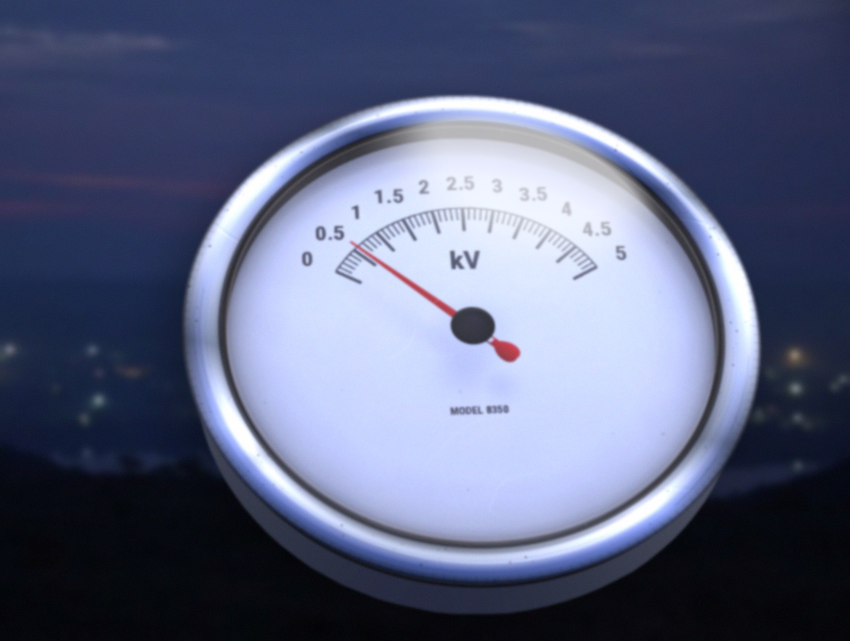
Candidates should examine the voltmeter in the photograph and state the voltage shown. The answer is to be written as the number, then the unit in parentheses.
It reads 0.5 (kV)
